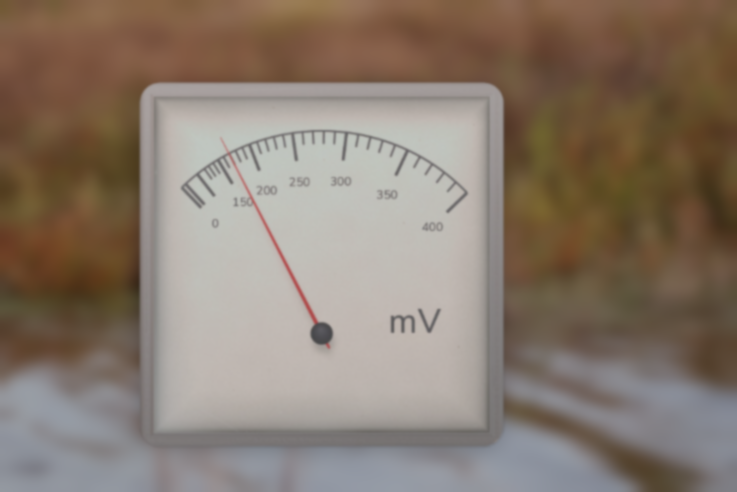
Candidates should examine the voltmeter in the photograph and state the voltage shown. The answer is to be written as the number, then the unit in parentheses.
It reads 170 (mV)
